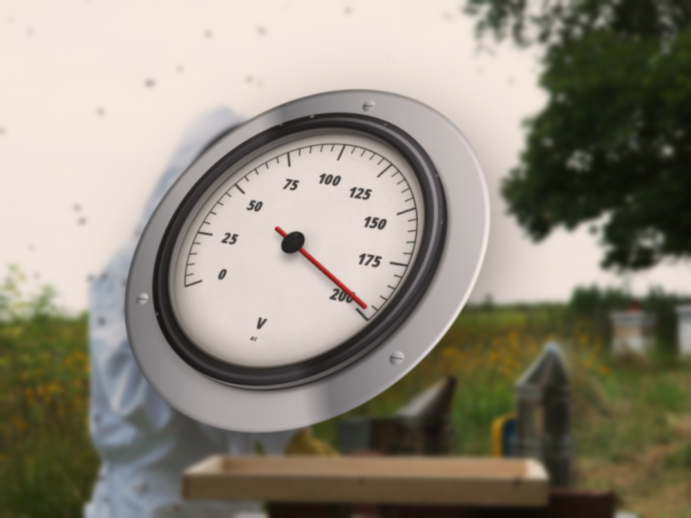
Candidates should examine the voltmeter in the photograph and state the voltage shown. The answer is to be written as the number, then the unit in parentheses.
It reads 197.5 (V)
